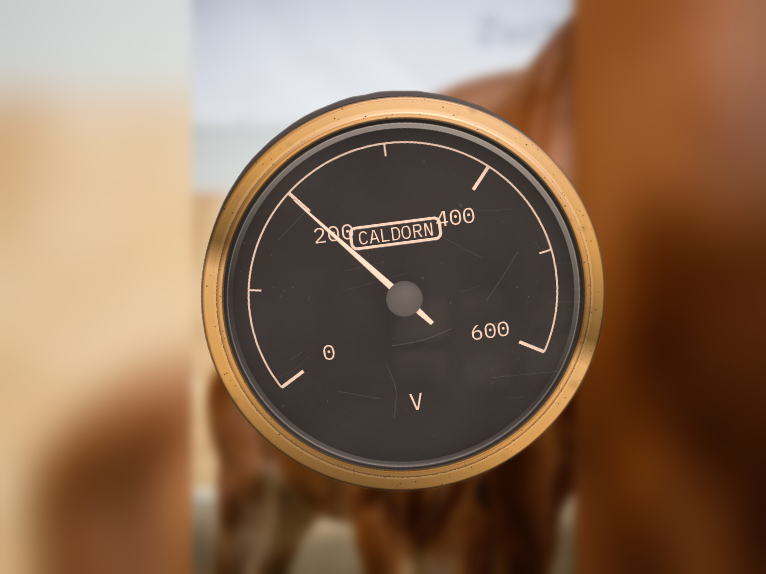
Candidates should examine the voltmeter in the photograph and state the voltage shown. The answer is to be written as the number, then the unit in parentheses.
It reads 200 (V)
